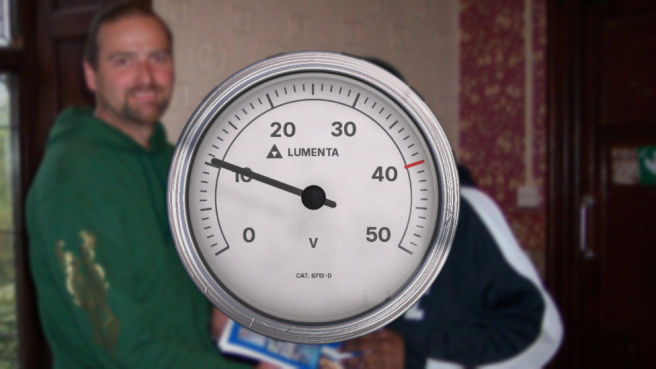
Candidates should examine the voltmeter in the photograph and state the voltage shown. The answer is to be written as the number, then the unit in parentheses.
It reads 10.5 (V)
